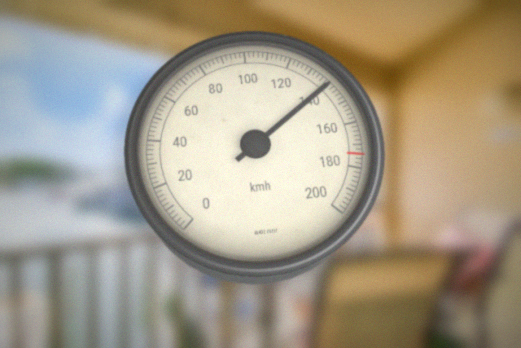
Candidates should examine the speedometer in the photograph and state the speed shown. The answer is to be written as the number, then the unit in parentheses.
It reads 140 (km/h)
